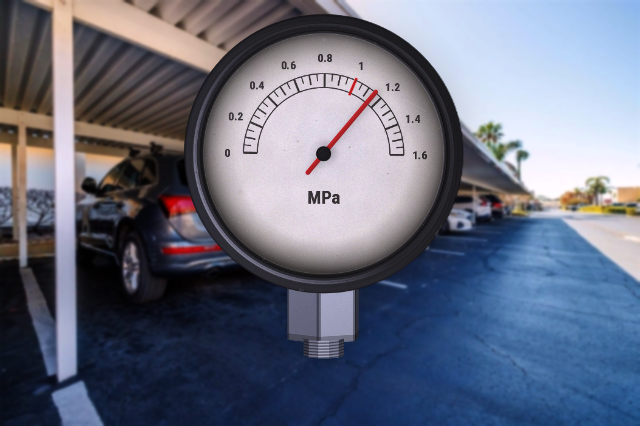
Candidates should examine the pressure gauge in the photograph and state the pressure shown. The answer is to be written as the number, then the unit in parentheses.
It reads 1.15 (MPa)
